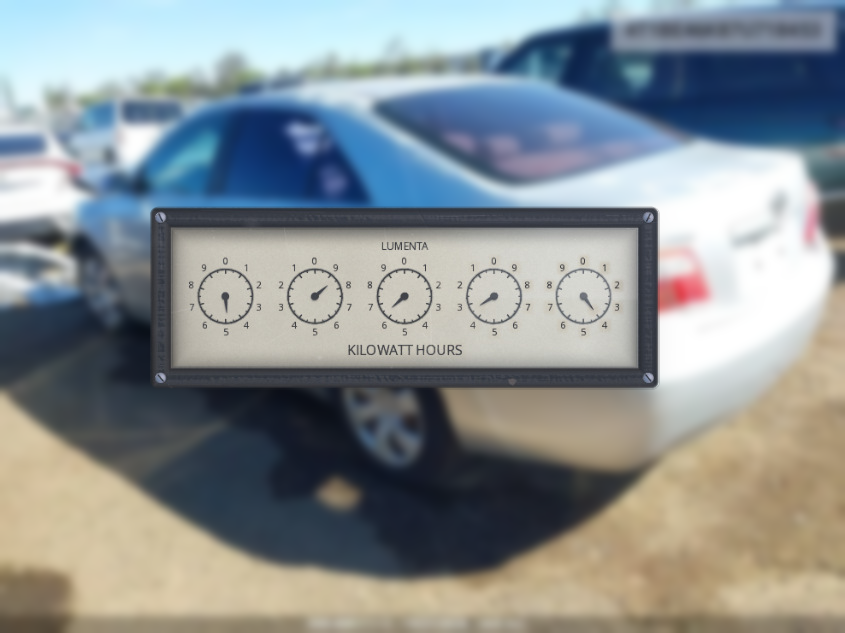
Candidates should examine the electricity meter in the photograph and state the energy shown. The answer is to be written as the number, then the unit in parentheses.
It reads 48634 (kWh)
